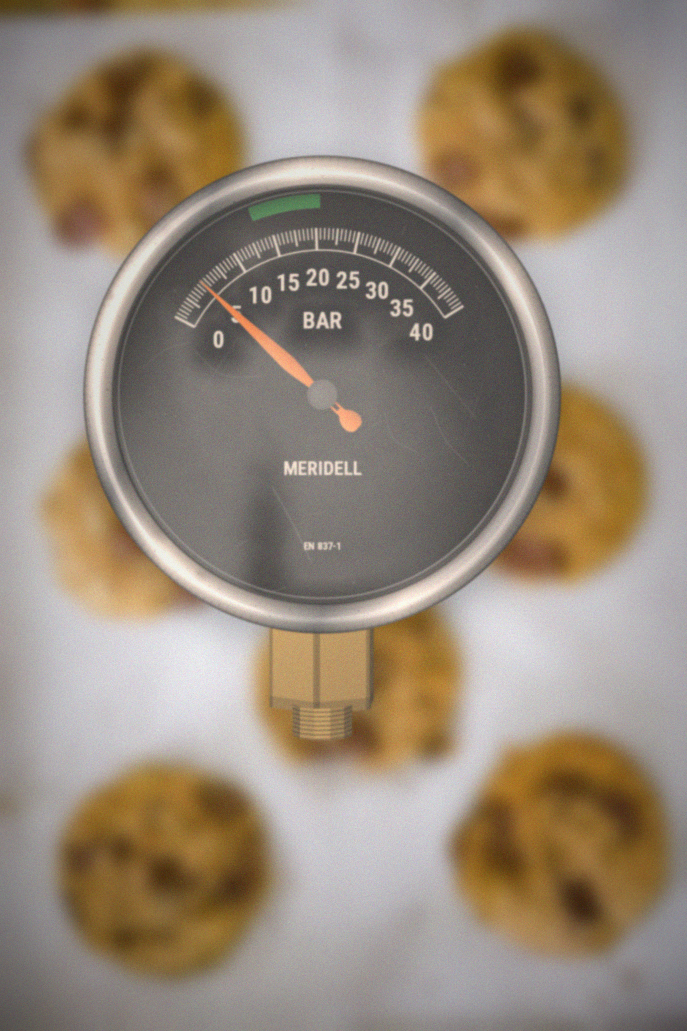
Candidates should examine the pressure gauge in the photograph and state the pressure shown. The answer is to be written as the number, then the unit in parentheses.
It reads 5 (bar)
